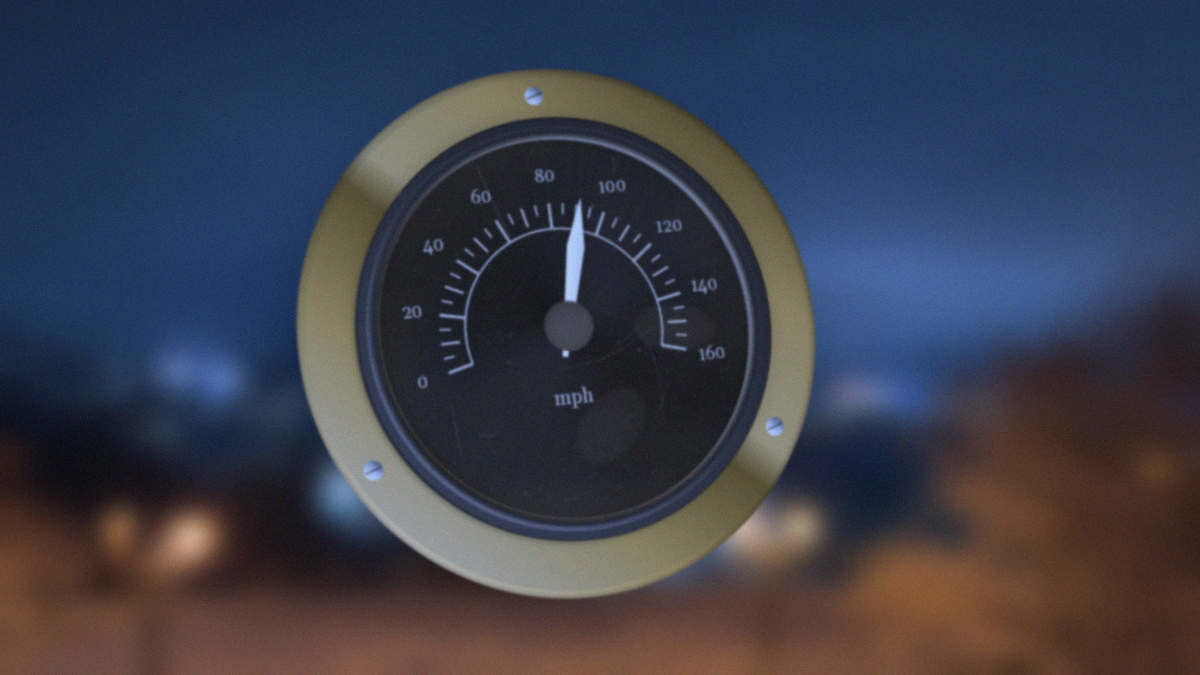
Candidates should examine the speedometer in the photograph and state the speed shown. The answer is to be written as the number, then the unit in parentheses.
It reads 90 (mph)
